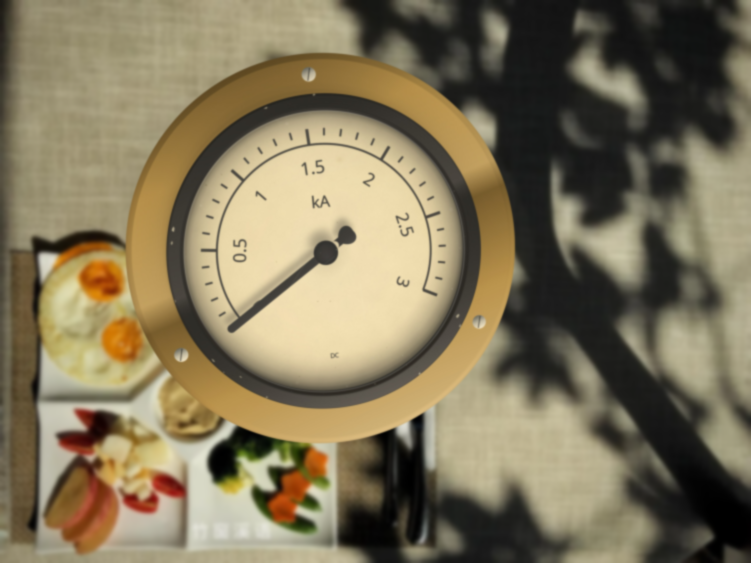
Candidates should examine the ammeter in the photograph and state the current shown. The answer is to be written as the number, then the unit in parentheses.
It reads 0 (kA)
